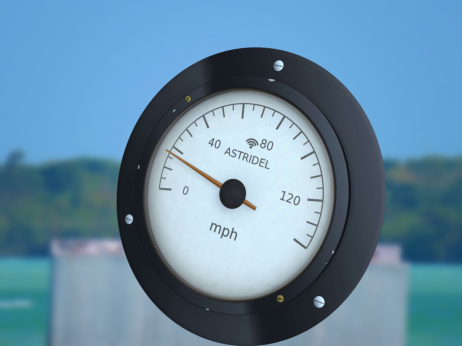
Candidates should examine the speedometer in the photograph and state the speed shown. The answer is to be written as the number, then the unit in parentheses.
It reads 17.5 (mph)
